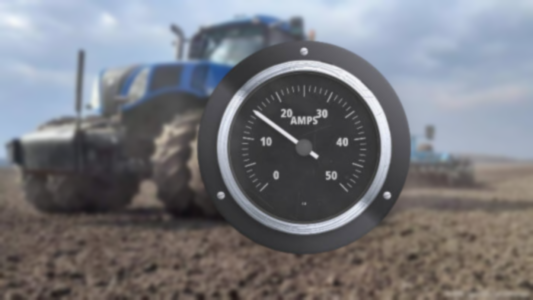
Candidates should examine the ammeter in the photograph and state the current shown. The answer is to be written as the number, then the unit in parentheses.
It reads 15 (A)
